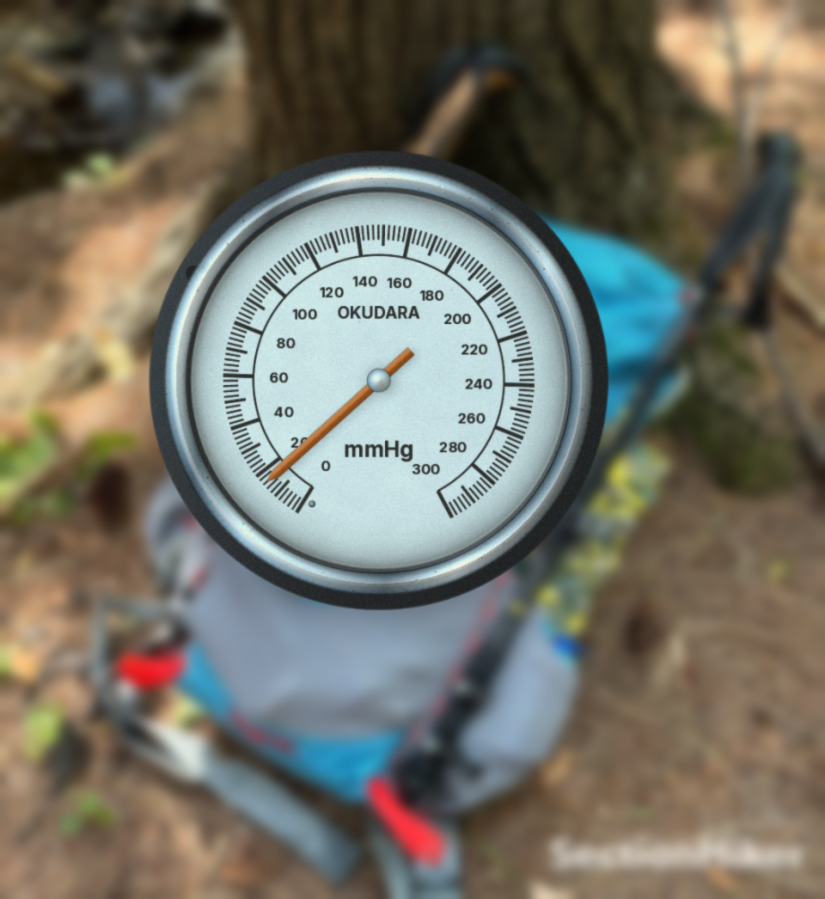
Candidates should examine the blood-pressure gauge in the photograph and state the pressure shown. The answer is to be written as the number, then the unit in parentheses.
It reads 16 (mmHg)
